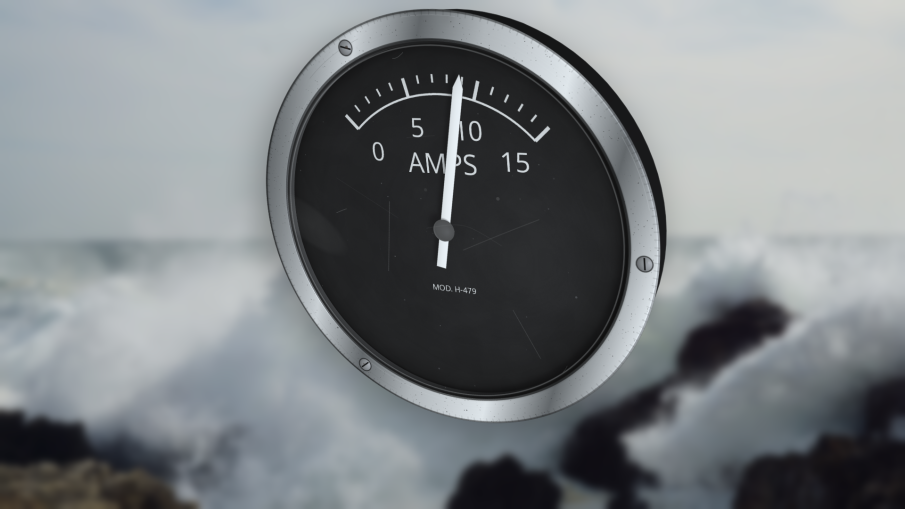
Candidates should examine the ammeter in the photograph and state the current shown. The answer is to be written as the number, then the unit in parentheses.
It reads 9 (A)
